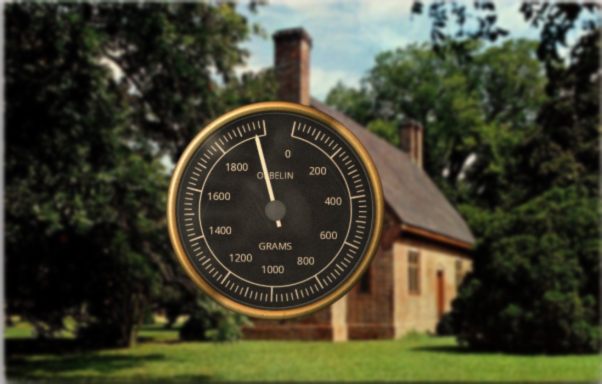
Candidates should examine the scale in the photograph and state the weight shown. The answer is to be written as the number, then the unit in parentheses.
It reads 1960 (g)
